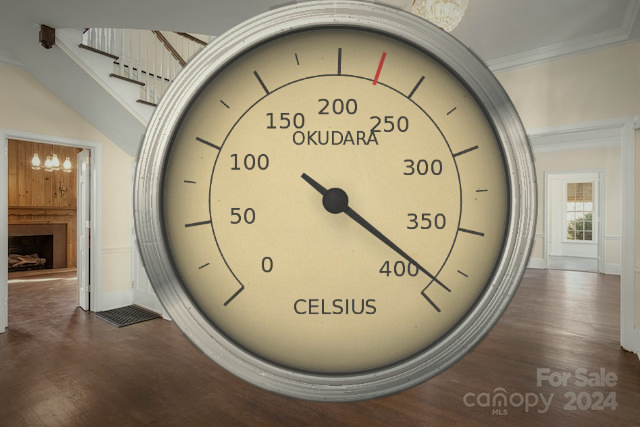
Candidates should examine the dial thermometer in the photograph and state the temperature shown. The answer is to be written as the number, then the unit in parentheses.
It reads 387.5 (°C)
